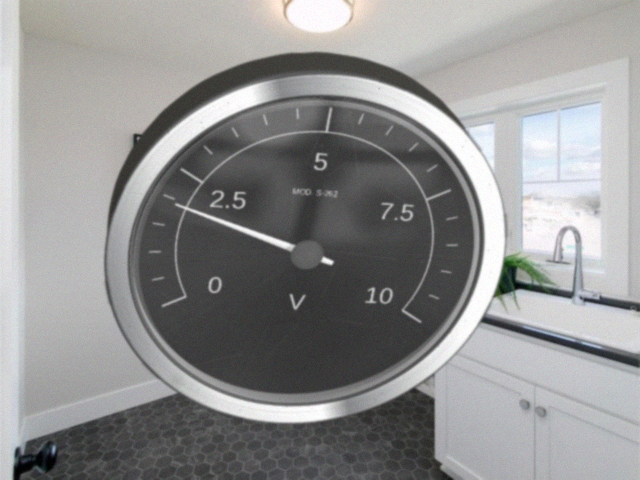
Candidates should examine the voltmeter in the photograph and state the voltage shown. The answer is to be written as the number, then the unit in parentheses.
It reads 2 (V)
